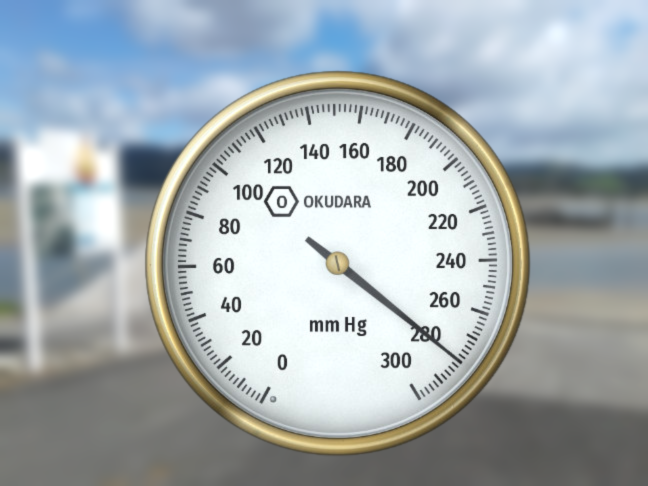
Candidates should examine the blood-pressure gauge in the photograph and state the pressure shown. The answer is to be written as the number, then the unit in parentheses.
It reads 280 (mmHg)
